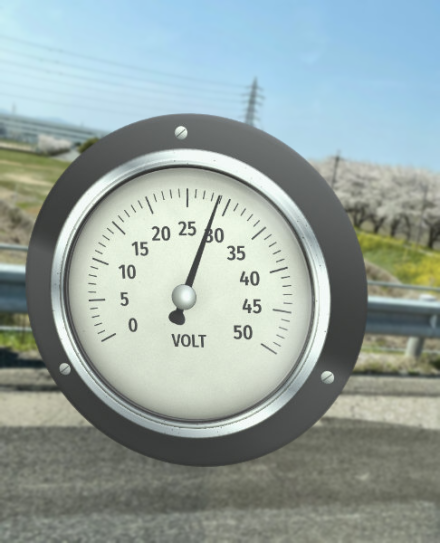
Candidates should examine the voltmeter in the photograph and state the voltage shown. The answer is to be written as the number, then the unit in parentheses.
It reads 29 (V)
